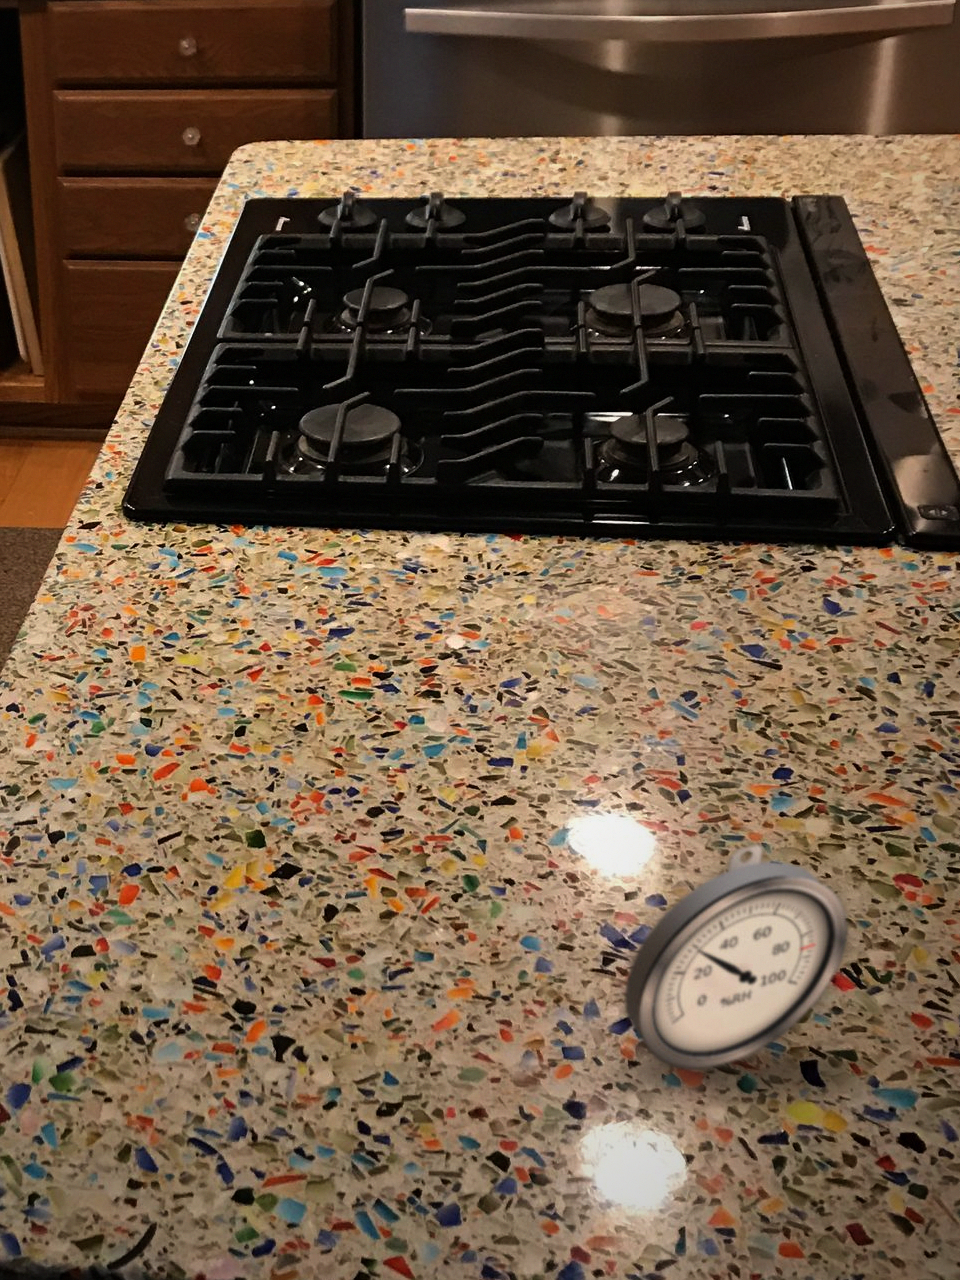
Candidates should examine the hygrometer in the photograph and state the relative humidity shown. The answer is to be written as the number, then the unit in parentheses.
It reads 30 (%)
